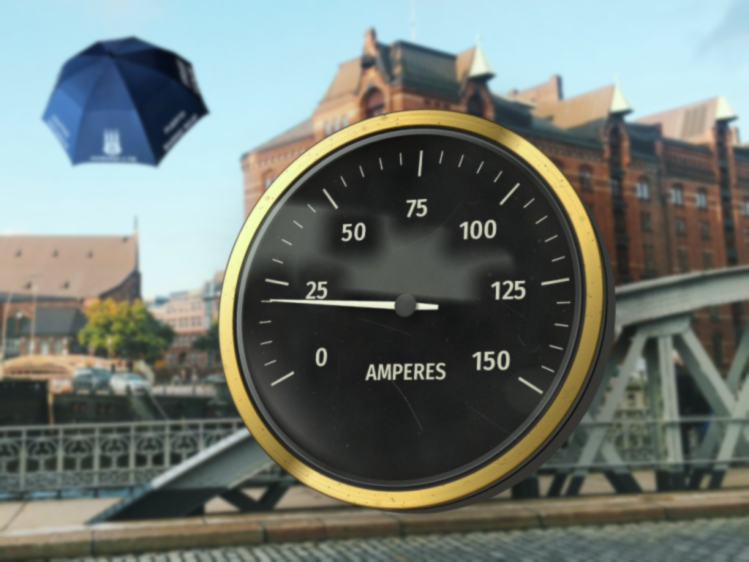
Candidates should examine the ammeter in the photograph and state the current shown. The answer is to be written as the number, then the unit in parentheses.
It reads 20 (A)
